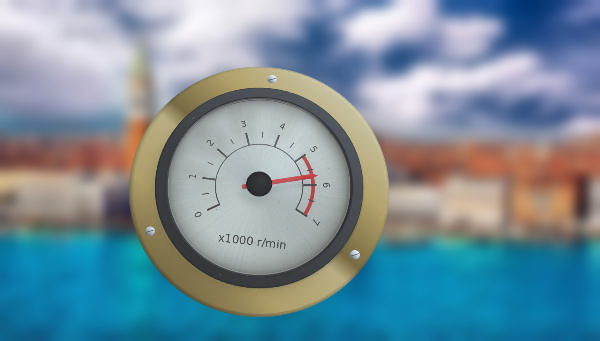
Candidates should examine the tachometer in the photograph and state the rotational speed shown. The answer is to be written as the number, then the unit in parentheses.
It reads 5750 (rpm)
